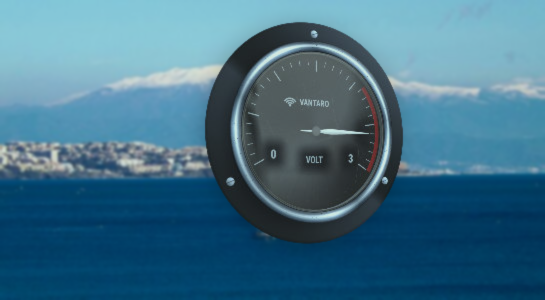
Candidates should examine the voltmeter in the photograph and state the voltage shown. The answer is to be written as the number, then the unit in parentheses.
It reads 2.6 (V)
